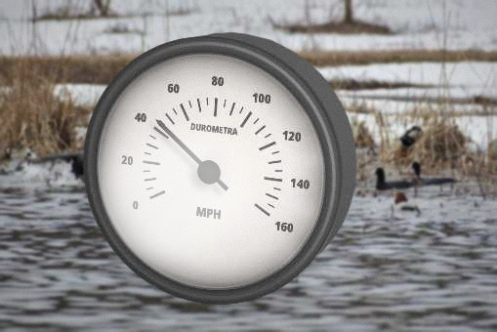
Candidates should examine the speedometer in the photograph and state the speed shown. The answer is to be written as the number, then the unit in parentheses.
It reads 45 (mph)
